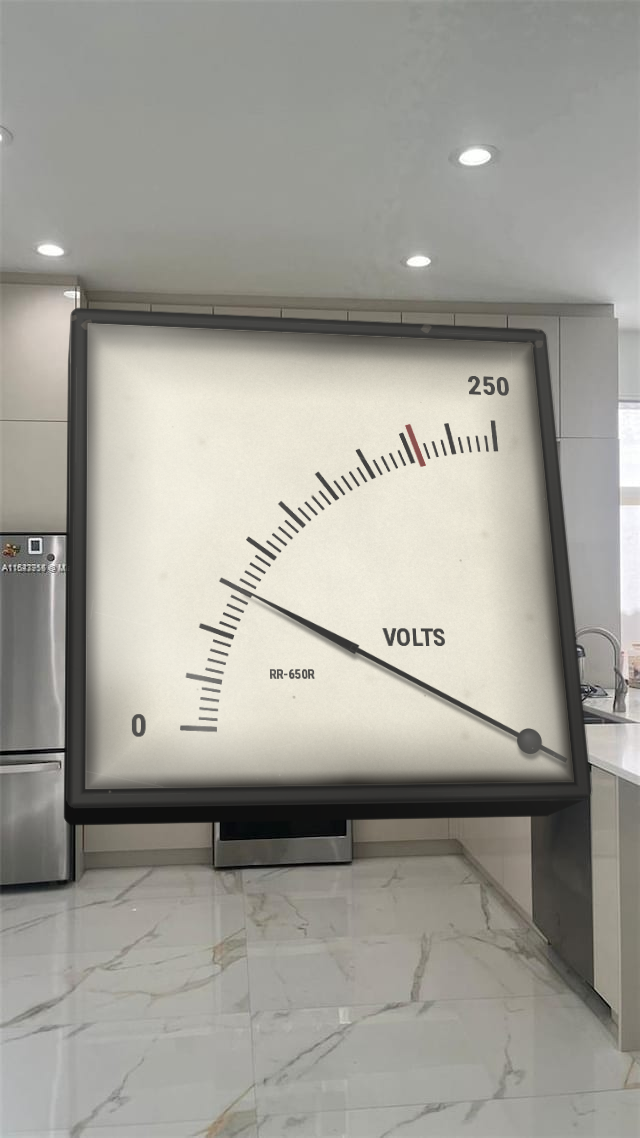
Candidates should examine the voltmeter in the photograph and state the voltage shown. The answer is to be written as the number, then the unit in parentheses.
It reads 75 (V)
